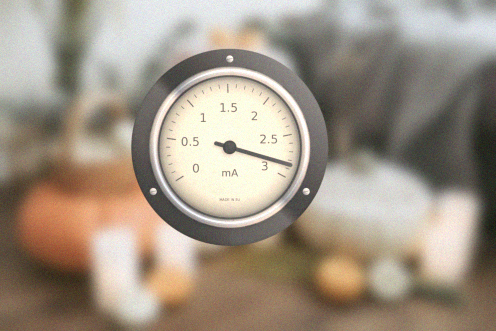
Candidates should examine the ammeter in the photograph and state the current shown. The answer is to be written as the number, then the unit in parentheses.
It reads 2.85 (mA)
